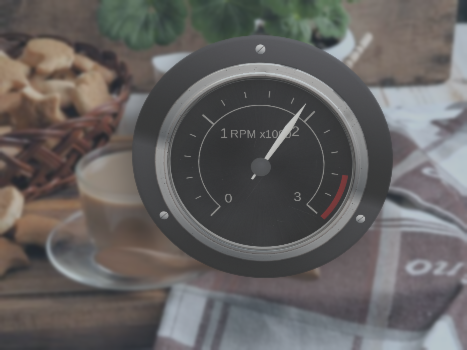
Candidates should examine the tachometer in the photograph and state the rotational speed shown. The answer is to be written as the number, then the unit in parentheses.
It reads 1900 (rpm)
